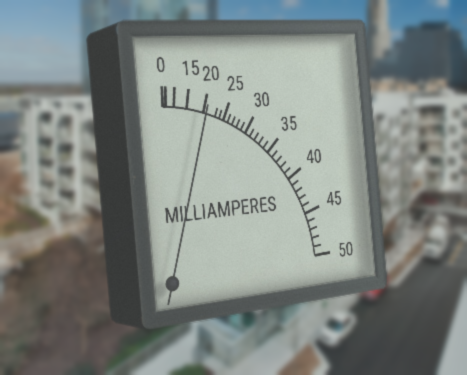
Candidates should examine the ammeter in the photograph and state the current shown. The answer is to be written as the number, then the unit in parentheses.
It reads 20 (mA)
